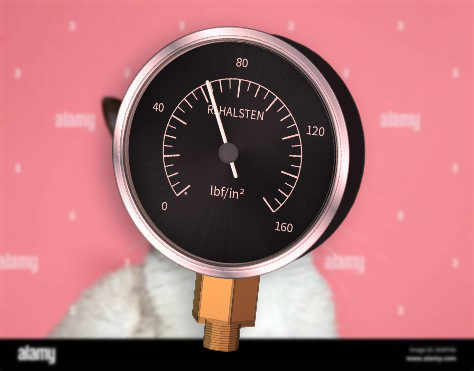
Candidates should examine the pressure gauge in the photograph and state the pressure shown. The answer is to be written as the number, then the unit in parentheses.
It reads 65 (psi)
